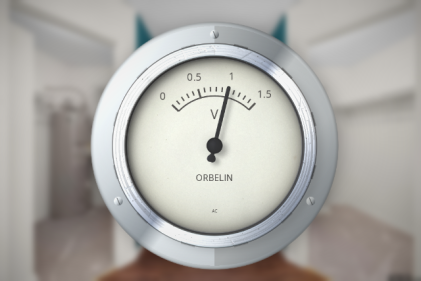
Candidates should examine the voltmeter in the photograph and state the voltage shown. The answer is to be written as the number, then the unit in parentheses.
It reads 1 (V)
